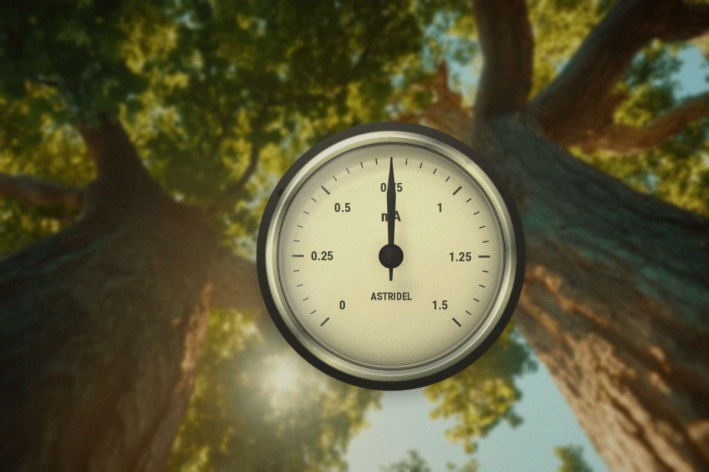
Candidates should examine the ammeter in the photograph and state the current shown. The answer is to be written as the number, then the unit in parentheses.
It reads 0.75 (mA)
